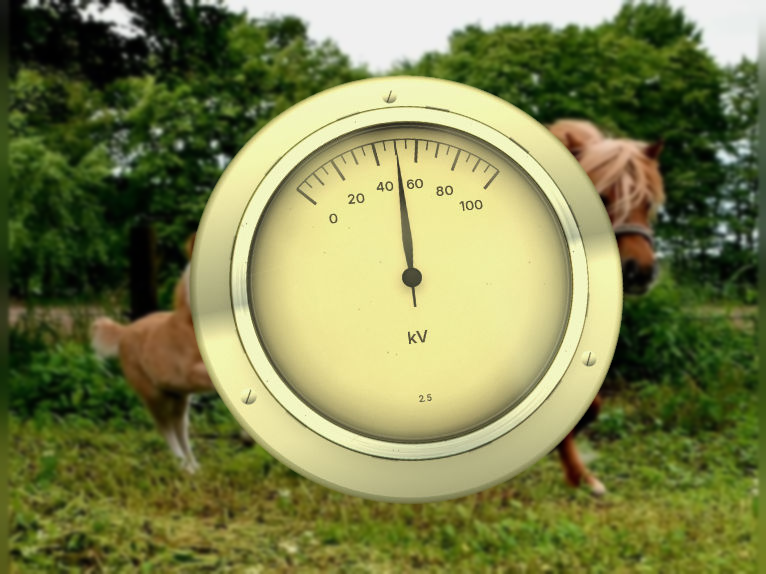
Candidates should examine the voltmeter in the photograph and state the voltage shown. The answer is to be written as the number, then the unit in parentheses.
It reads 50 (kV)
